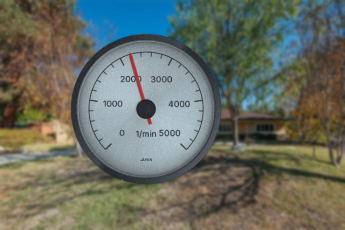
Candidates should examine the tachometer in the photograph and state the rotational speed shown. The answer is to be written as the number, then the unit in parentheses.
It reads 2200 (rpm)
